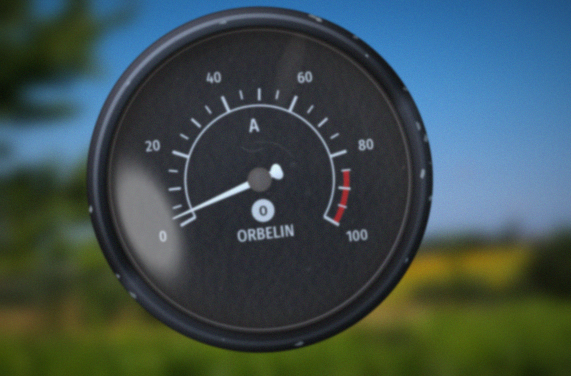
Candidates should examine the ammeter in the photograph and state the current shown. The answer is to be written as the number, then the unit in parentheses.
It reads 2.5 (A)
